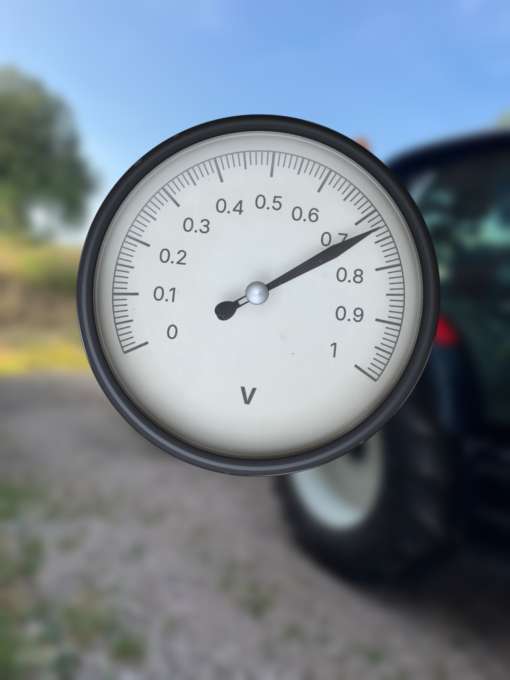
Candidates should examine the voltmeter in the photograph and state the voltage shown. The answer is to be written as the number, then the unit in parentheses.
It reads 0.73 (V)
